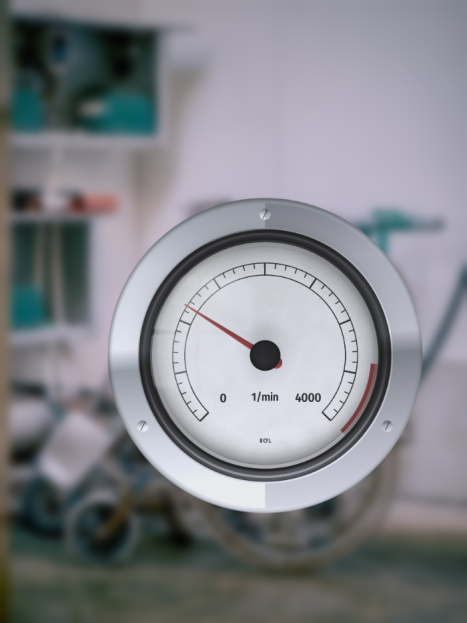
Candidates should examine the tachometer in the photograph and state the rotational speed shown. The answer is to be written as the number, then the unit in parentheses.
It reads 1150 (rpm)
